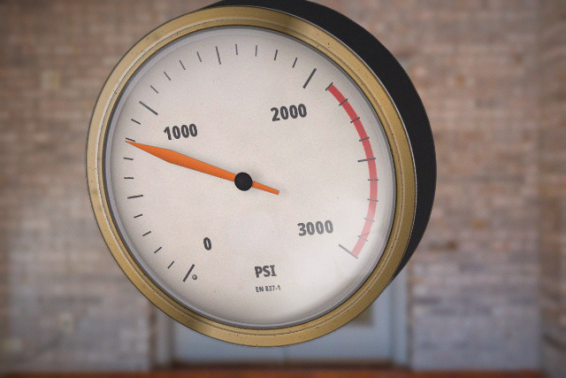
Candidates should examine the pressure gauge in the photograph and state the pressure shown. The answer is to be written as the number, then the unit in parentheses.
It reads 800 (psi)
